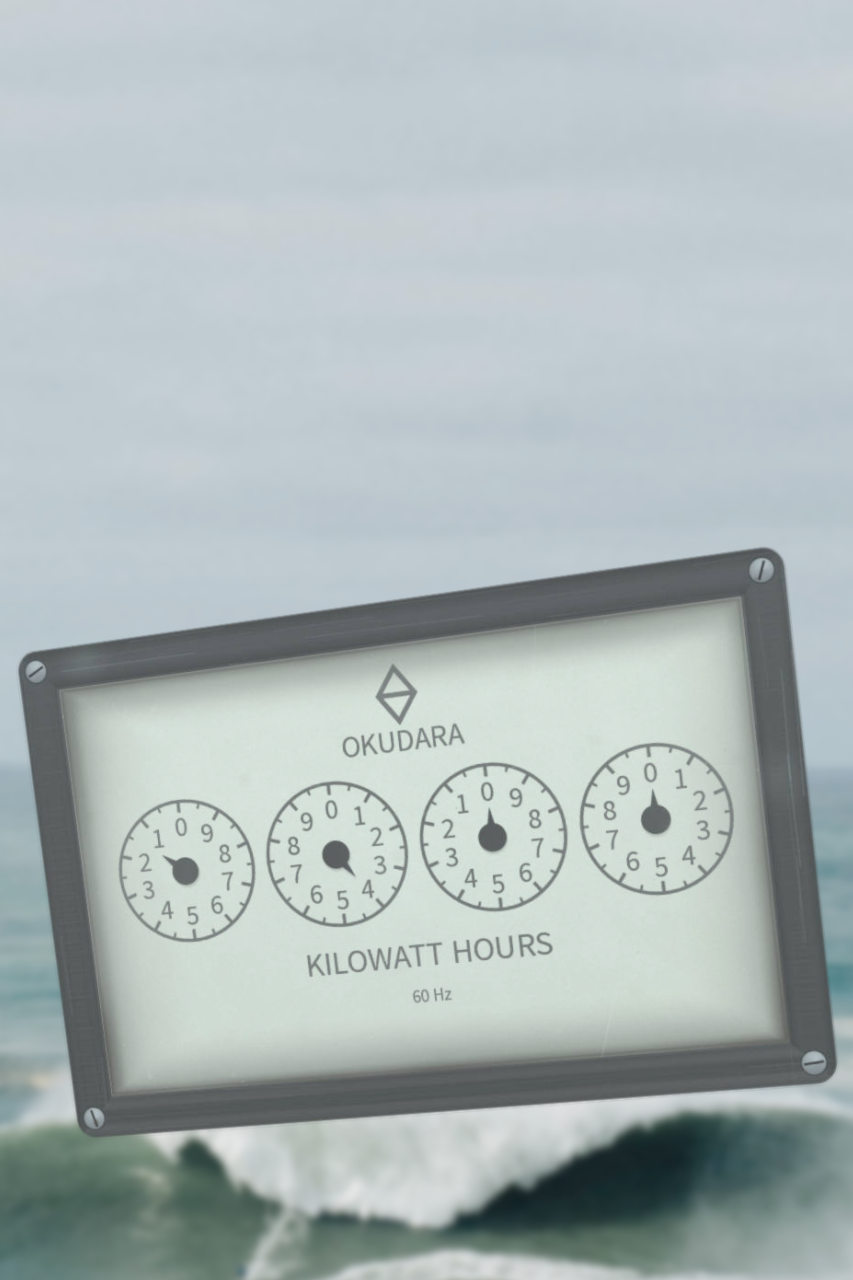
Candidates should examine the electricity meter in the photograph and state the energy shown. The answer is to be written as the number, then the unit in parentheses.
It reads 1400 (kWh)
